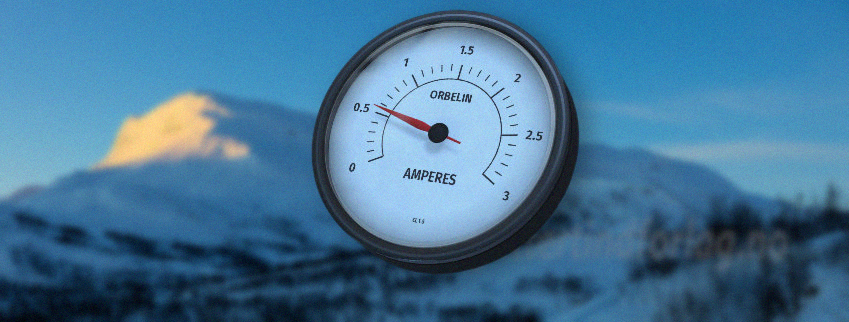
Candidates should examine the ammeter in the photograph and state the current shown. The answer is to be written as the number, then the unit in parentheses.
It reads 0.55 (A)
